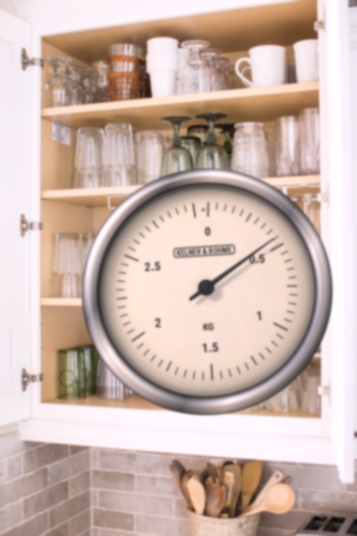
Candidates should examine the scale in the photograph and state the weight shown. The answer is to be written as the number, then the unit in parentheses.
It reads 0.45 (kg)
